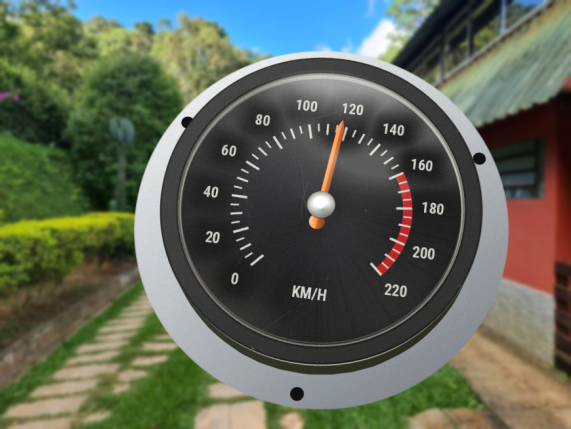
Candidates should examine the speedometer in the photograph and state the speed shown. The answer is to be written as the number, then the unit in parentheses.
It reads 117.5 (km/h)
